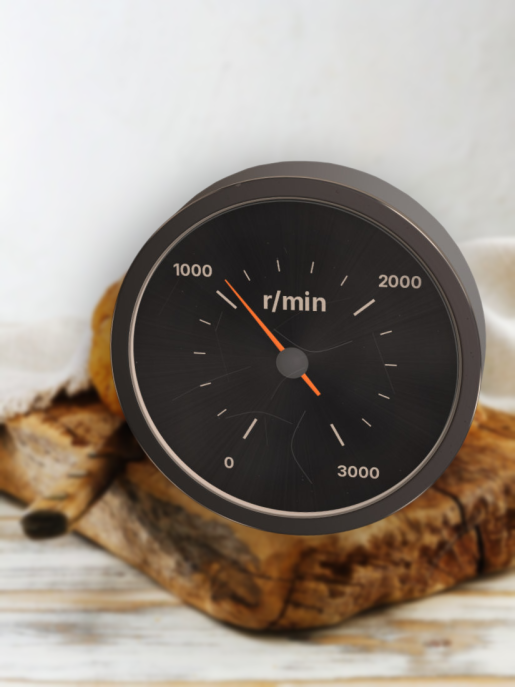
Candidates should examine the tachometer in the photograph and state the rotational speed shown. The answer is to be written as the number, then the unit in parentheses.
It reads 1100 (rpm)
